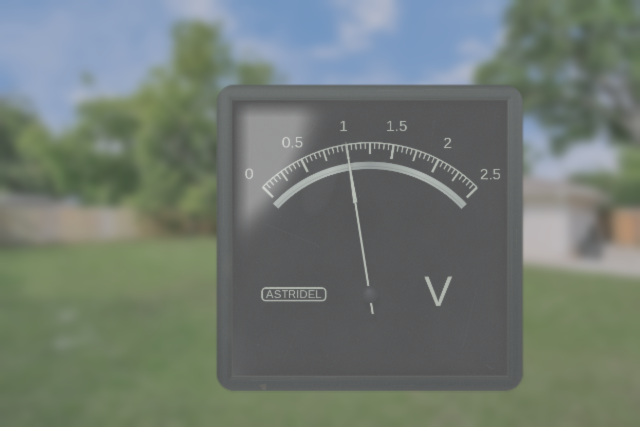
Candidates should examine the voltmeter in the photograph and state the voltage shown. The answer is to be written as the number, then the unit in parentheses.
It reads 1 (V)
